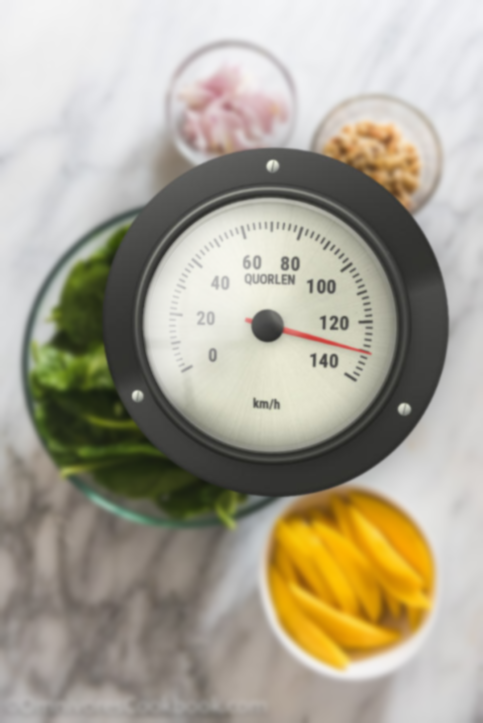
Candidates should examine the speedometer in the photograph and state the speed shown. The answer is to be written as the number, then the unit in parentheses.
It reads 130 (km/h)
